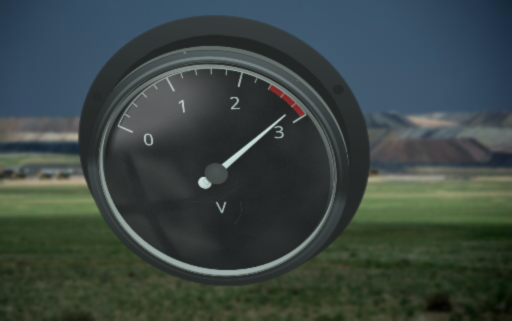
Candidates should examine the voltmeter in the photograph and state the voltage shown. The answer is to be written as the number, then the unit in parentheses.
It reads 2.8 (V)
